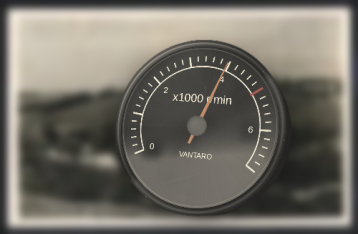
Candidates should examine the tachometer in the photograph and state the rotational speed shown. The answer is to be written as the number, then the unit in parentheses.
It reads 4000 (rpm)
